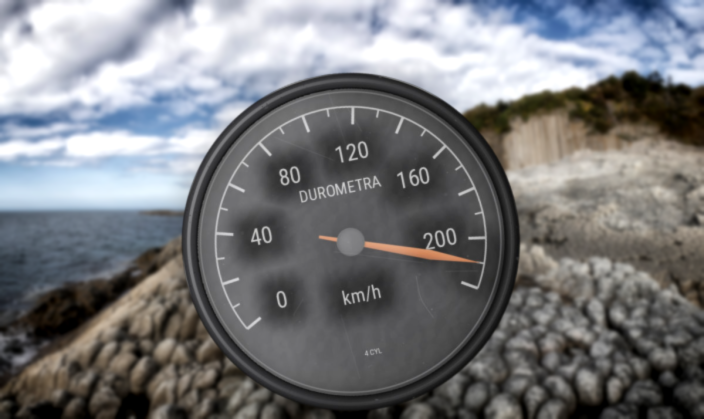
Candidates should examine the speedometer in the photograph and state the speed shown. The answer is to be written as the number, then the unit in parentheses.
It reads 210 (km/h)
